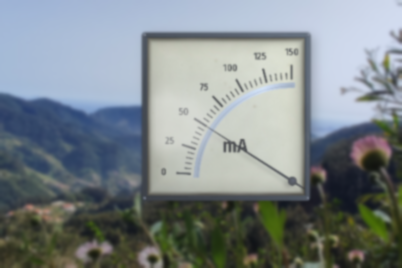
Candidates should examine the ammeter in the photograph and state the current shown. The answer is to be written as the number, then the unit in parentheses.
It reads 50 (mA)
